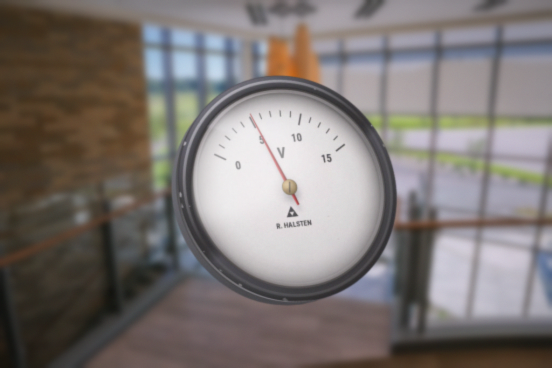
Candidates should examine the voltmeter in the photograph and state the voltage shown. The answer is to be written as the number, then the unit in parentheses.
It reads 5 (V)
